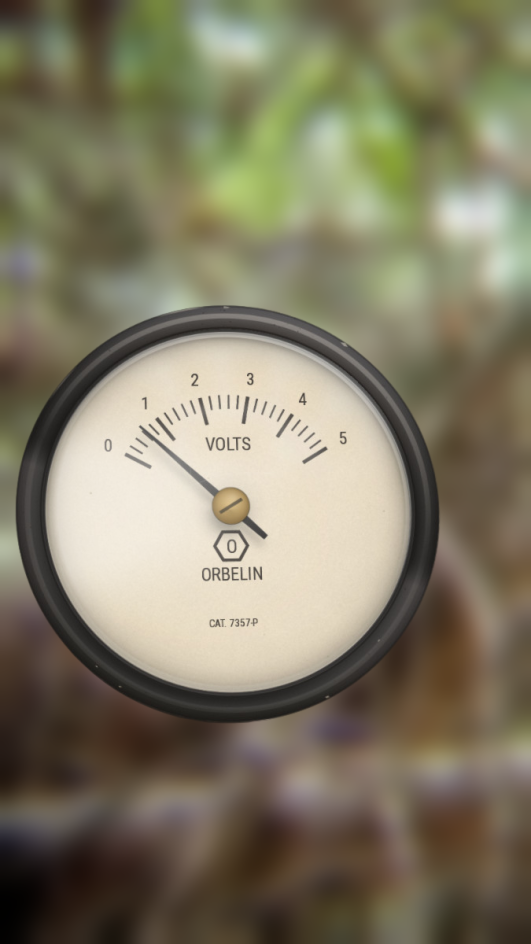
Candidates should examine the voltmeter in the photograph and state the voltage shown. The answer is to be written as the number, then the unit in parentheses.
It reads 0.6 (V)
